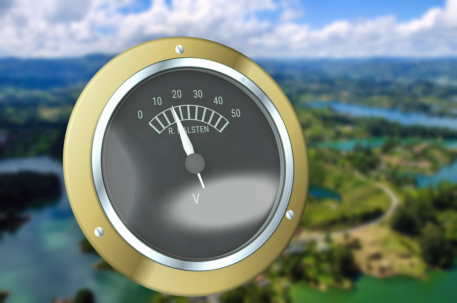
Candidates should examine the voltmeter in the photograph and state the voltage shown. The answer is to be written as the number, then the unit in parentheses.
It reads 15 (V)
